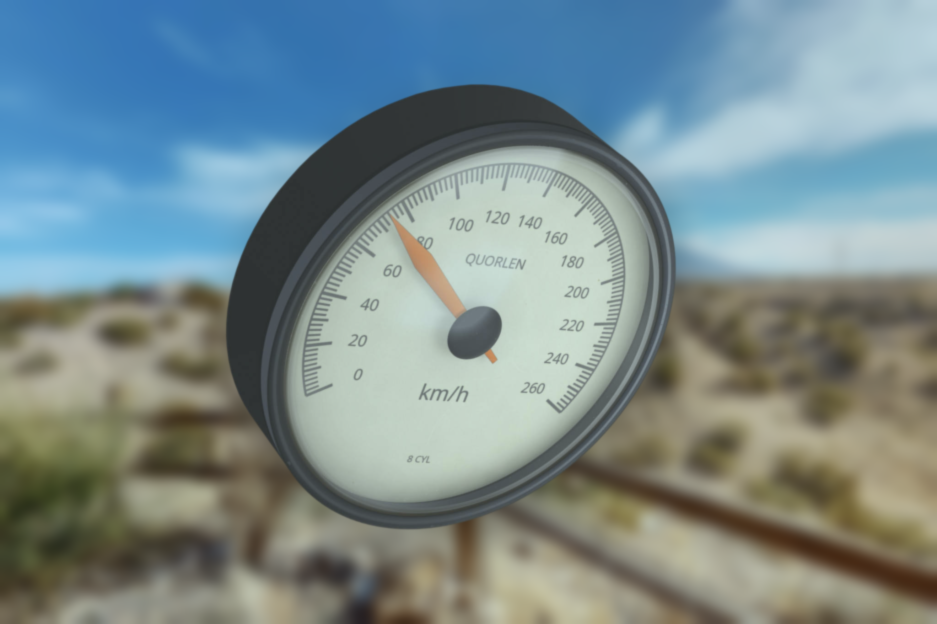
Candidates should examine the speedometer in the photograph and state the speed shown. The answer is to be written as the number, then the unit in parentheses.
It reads 74 (km/h)
